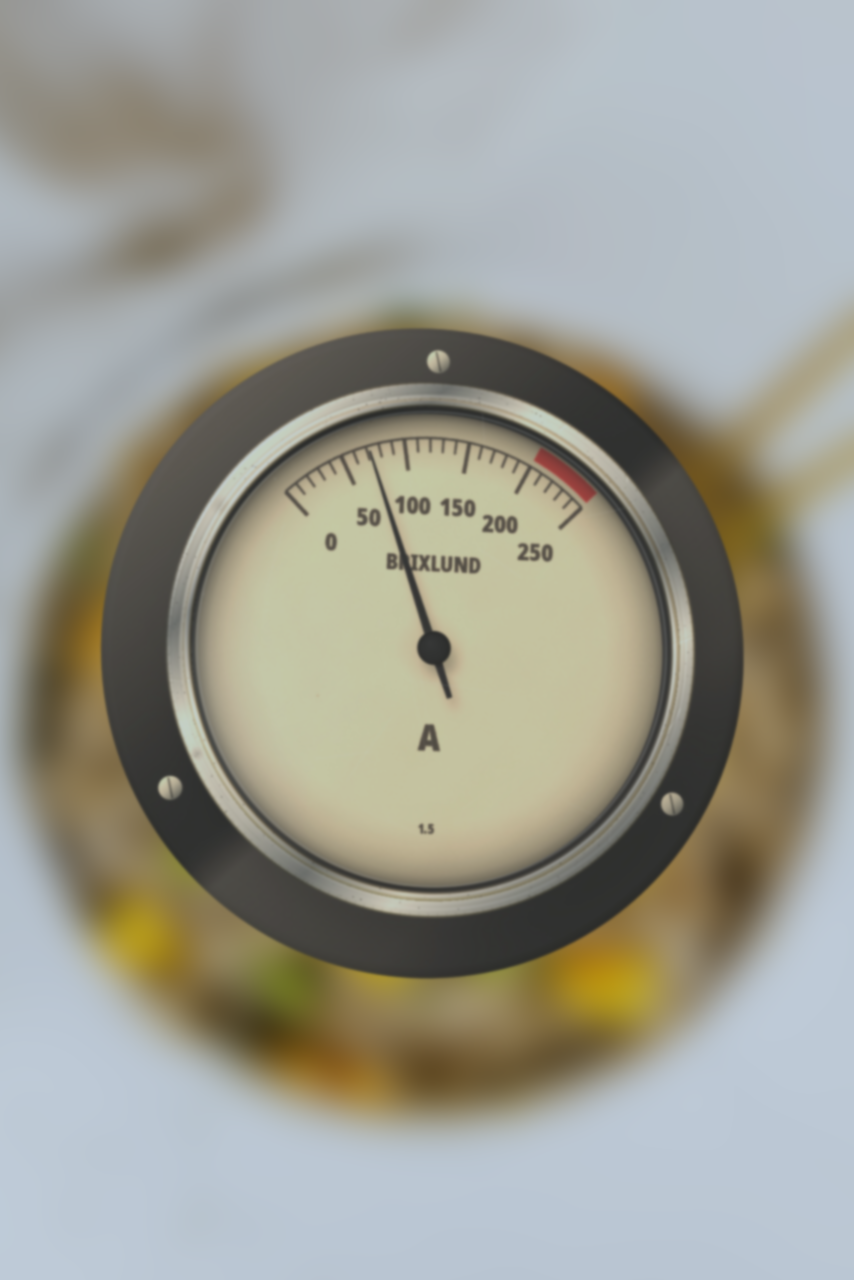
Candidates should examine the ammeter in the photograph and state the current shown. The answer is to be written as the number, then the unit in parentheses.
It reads 70 (A)
